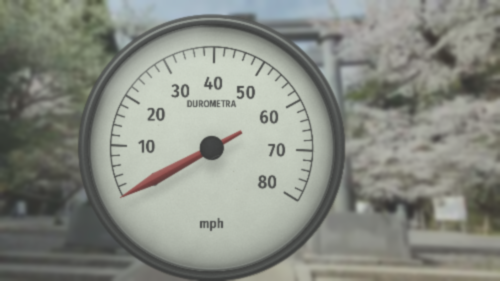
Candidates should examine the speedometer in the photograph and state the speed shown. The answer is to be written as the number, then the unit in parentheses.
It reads 0 (mph)
